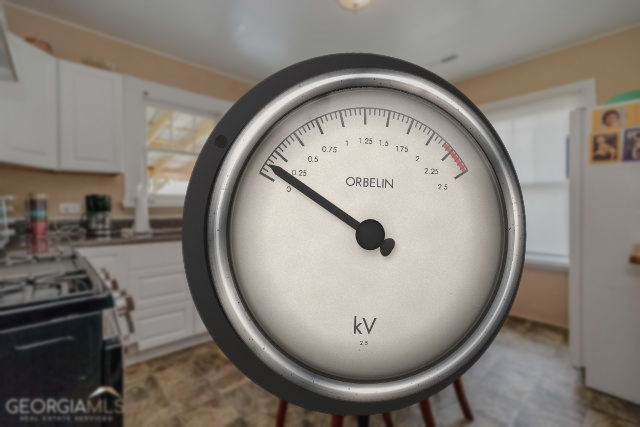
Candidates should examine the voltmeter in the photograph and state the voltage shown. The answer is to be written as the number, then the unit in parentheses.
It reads 0.1 (kV)
